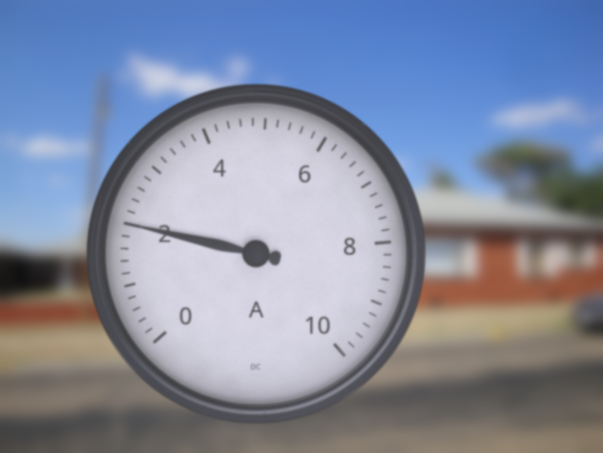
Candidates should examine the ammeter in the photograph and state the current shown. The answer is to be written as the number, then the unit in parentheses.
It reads 2 (A)
